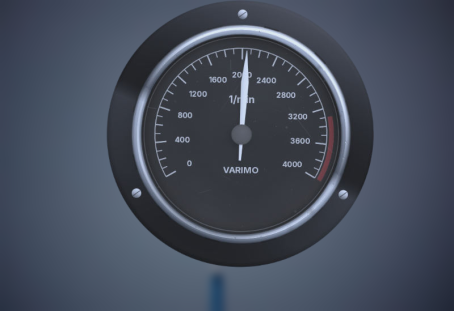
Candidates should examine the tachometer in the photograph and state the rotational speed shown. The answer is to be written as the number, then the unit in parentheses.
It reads 2050 (rpm)
